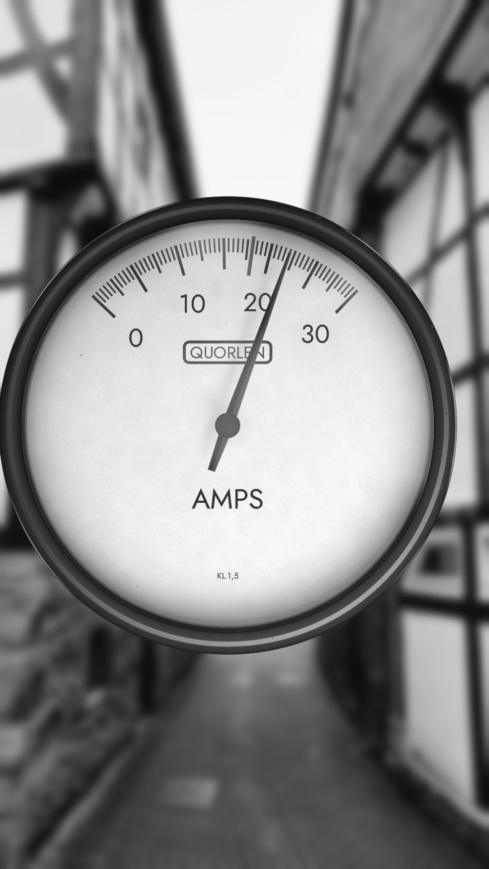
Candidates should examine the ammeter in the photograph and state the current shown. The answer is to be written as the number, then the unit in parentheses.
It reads 22 (A)
